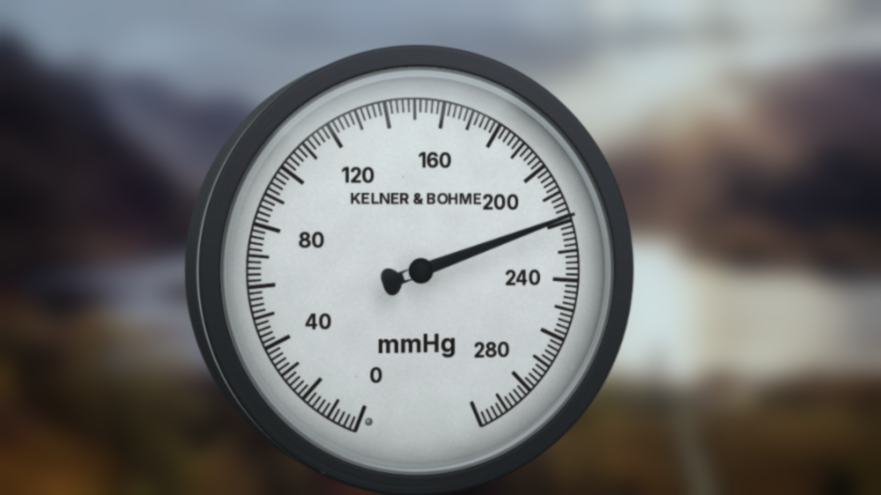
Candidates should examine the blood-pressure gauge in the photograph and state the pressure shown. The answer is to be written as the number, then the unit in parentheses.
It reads 218 (mmHg)
